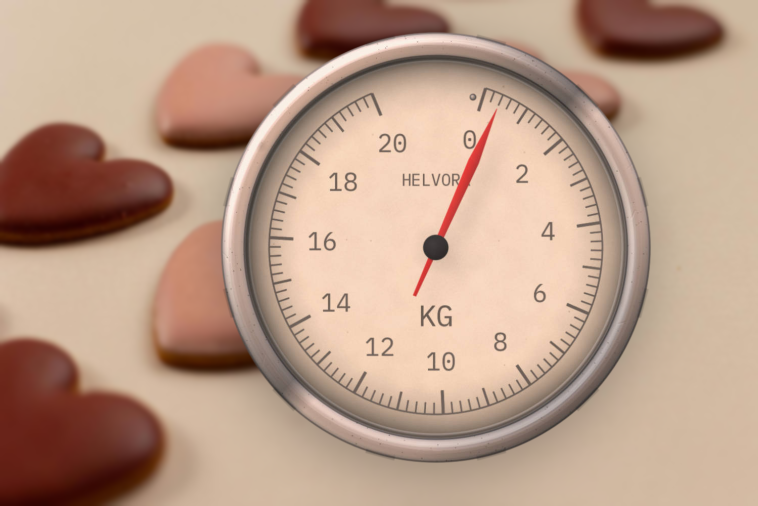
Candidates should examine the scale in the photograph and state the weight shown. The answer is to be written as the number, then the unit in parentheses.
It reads 0.4 (kg)
